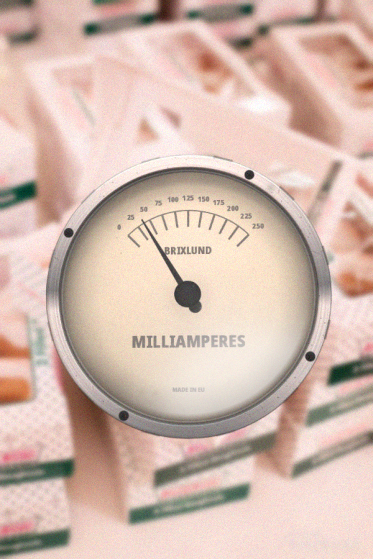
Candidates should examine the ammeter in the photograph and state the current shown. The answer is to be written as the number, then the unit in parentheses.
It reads 37.5 (mA)
